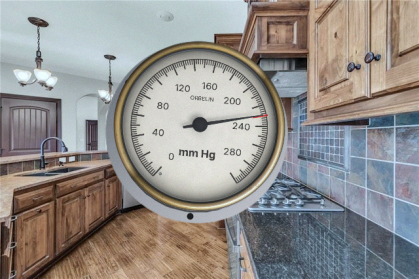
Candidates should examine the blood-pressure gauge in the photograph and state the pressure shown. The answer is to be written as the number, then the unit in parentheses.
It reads 230 (mmHg)
